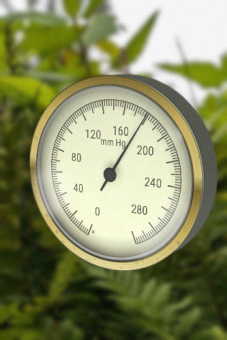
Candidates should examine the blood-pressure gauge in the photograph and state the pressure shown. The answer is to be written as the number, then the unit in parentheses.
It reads 180 (mmHg)
